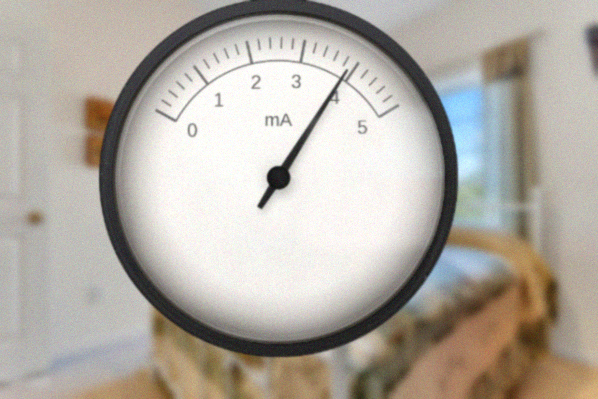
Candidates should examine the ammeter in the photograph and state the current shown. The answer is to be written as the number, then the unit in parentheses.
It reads 3.9 (mA)
